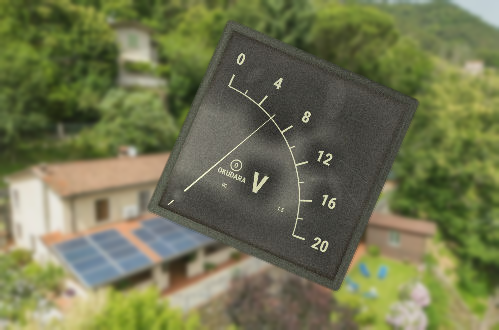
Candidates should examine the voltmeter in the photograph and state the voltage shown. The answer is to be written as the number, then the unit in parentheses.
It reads 6 (V)
